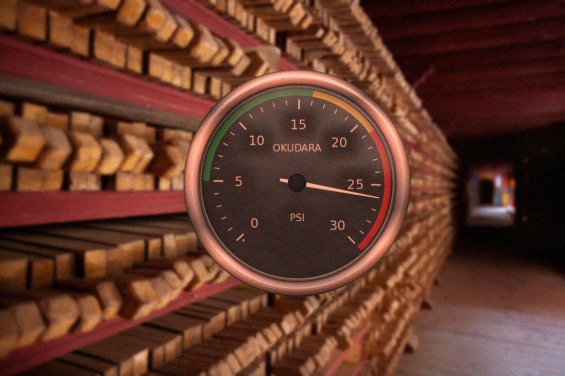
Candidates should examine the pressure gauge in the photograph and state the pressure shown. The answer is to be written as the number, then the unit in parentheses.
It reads 26 (psi)
